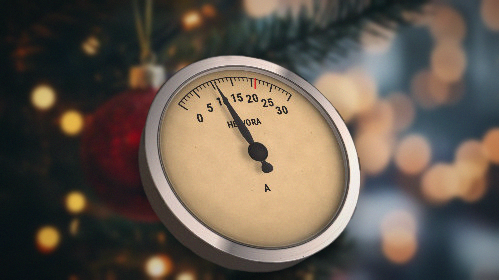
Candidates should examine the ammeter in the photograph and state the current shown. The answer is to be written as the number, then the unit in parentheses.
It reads 10 (A)
